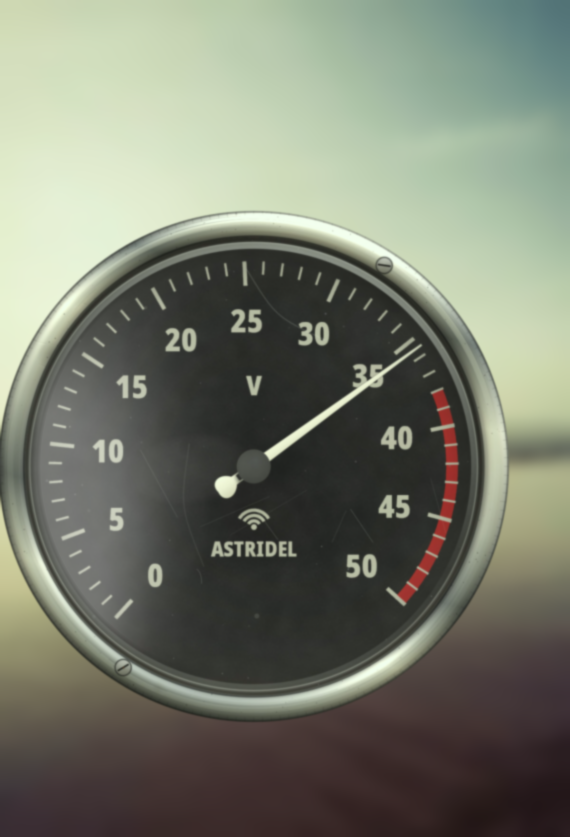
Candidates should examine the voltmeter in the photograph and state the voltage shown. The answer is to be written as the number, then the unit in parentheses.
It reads 35.5 (V)
